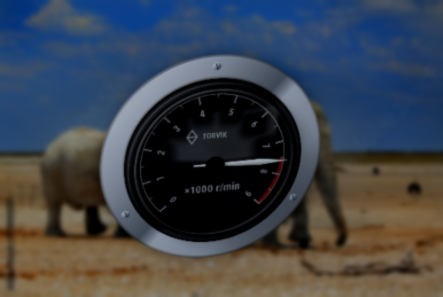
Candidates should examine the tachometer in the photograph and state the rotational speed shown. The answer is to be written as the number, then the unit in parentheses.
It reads 7500 (rpm)
